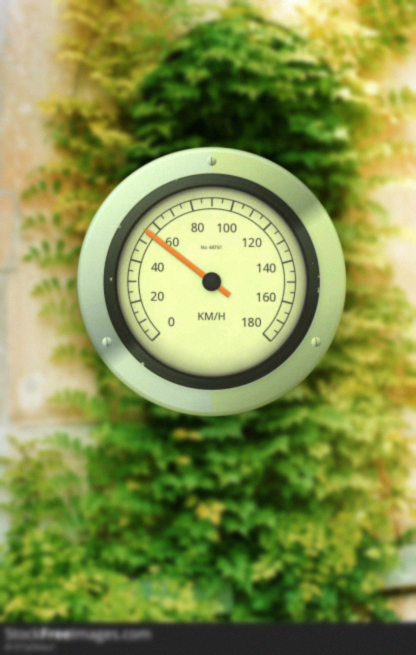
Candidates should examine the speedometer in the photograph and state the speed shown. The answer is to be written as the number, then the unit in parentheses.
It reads 55 (km/h)
